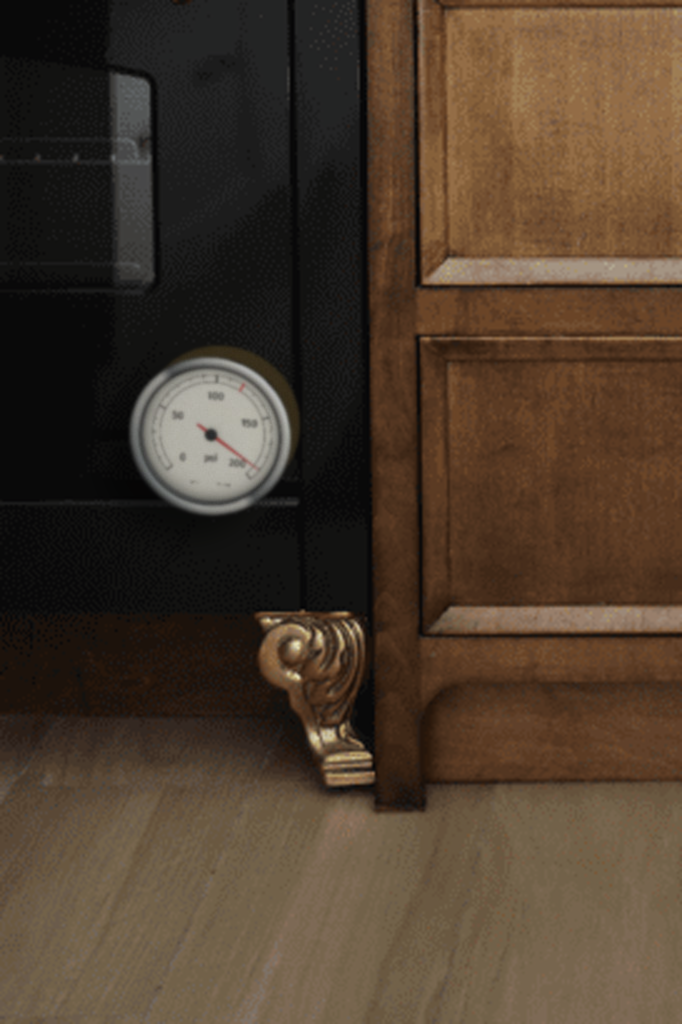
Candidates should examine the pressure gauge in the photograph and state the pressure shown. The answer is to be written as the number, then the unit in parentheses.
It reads 190 (psi)
